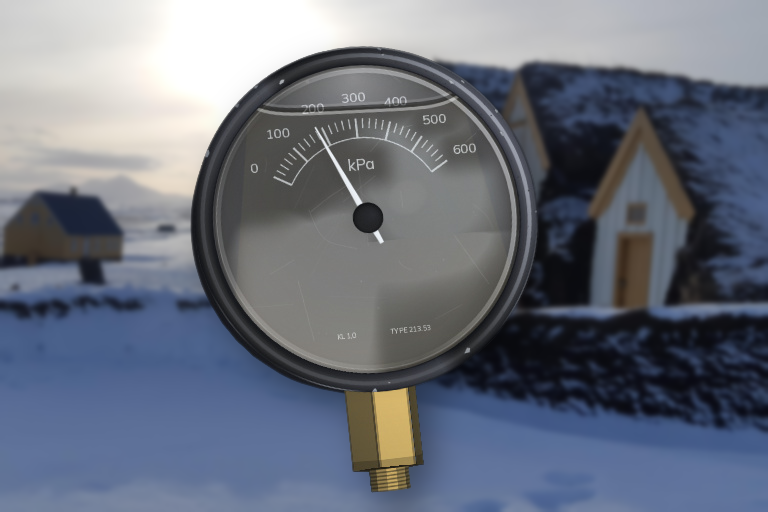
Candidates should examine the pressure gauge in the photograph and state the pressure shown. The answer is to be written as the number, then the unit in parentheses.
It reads 180 (kPa)
